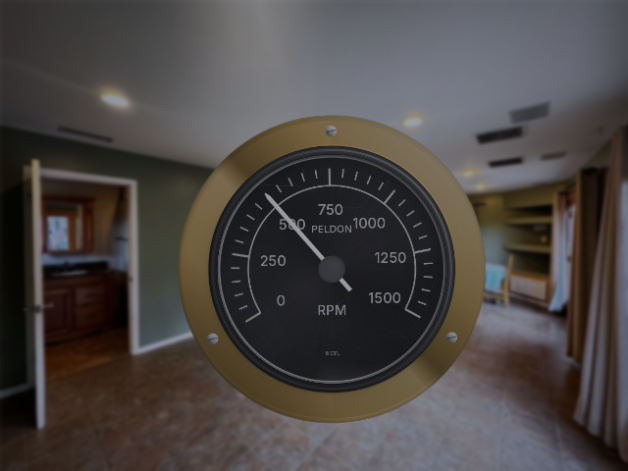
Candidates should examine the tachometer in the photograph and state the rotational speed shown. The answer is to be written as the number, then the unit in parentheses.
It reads 500 (rpm)
